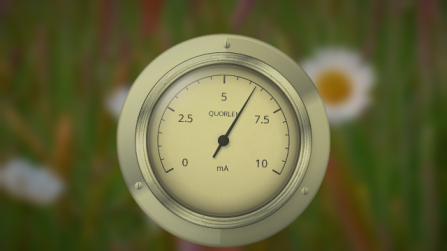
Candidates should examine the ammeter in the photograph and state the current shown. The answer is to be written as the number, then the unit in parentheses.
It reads 6.25 (mA)
